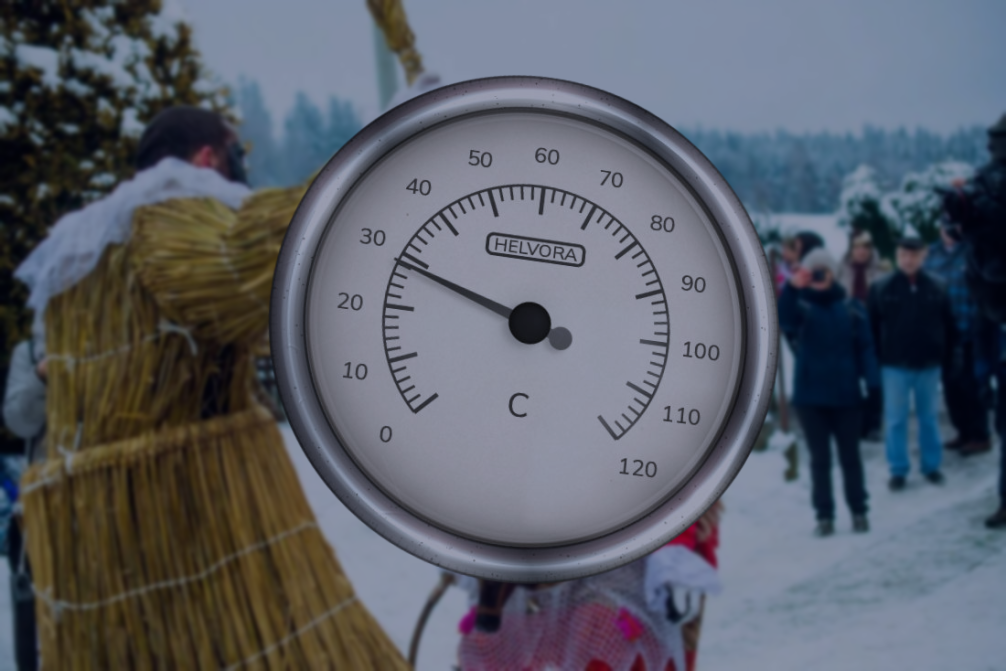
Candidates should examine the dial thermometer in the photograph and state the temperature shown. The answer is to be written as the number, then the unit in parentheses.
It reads 28 (°C)
